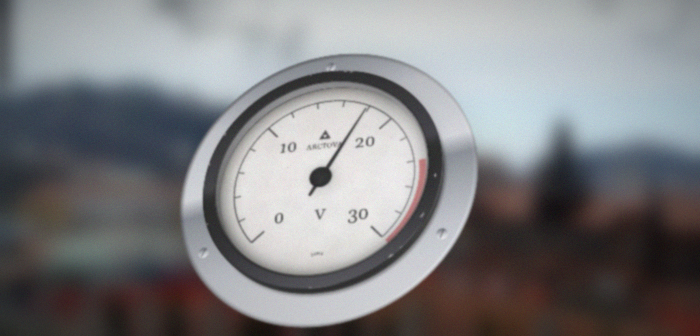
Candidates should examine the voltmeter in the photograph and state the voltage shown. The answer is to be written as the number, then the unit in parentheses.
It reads 18 (V)
